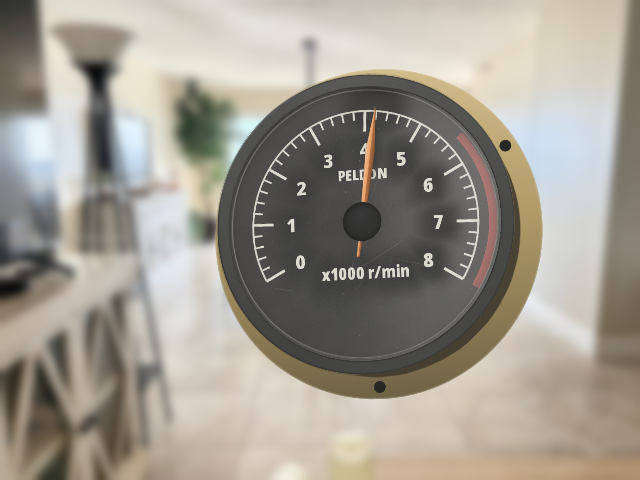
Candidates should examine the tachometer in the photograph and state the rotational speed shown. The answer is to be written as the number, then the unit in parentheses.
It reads 4200 (rpm)
